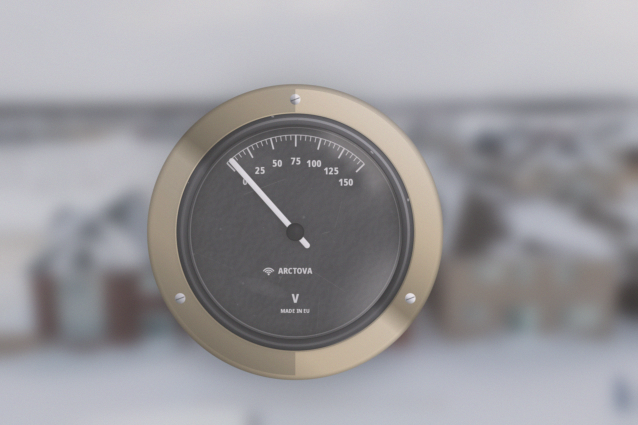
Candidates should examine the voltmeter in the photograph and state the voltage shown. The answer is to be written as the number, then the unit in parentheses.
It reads 5 (V)
